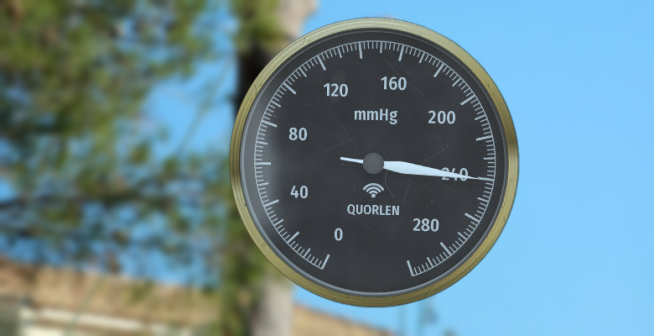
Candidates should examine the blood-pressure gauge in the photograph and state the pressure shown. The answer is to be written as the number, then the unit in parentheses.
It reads 240 (mmHg)
